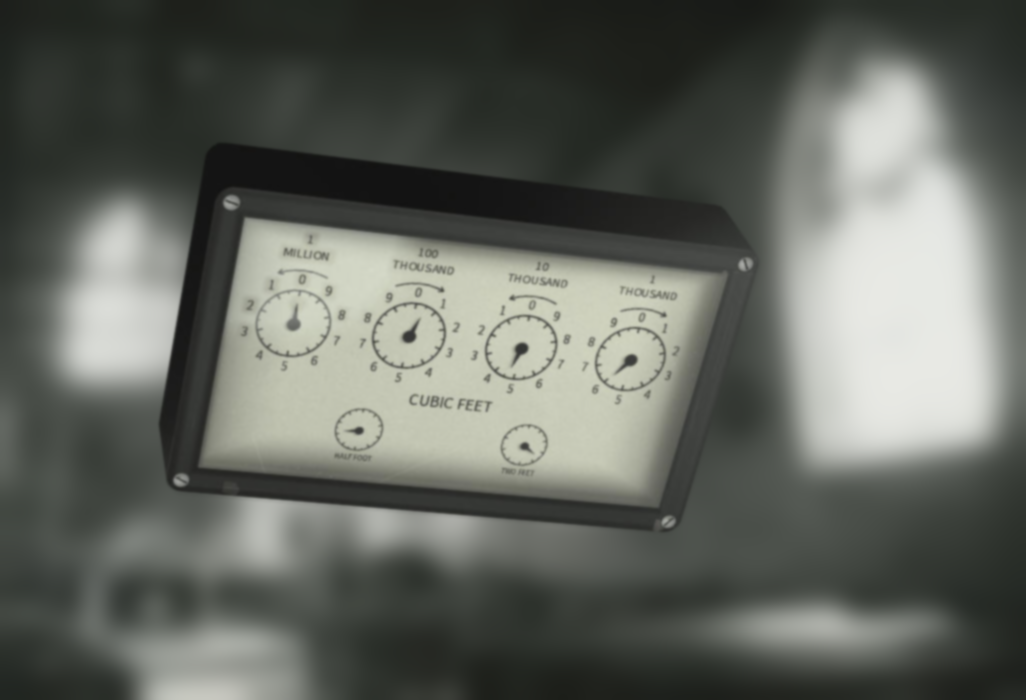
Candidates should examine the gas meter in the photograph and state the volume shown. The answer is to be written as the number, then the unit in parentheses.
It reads 4600 (ft³)
